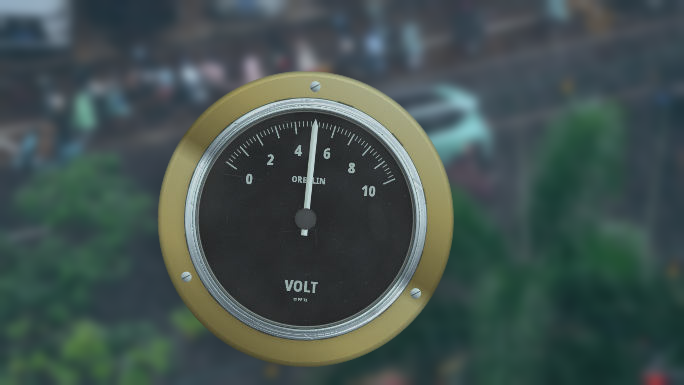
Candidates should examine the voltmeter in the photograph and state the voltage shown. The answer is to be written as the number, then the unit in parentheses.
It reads 5 (V)
